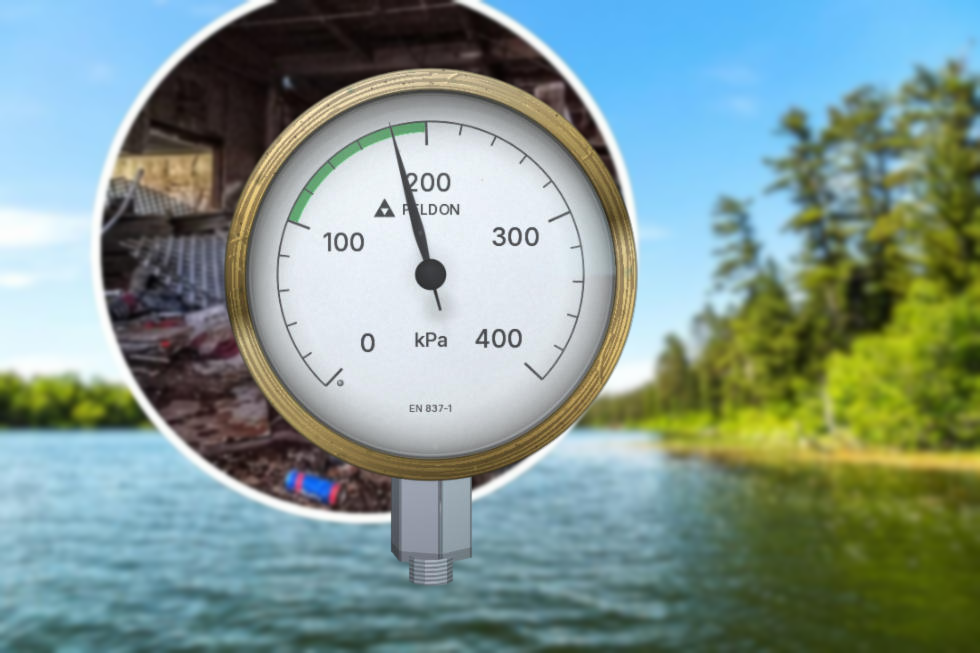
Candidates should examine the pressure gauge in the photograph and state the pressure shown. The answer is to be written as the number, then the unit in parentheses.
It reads 180 (kPa)
